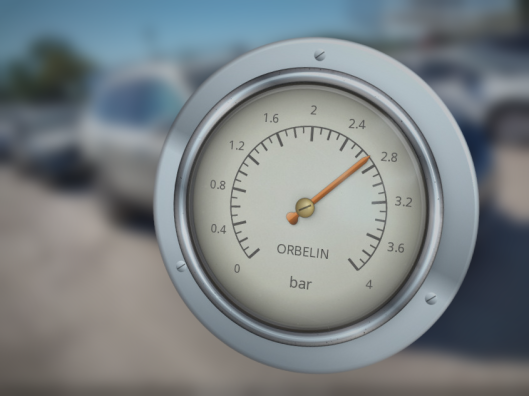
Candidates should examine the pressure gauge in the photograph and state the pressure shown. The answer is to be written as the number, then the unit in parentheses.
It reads 2.7 (bar)
